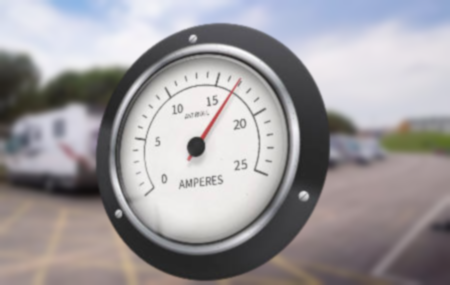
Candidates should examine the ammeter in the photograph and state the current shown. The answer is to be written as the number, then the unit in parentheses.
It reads 17 (A)
